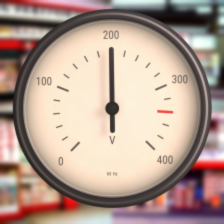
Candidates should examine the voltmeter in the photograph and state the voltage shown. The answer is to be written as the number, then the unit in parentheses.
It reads 200 (V)
